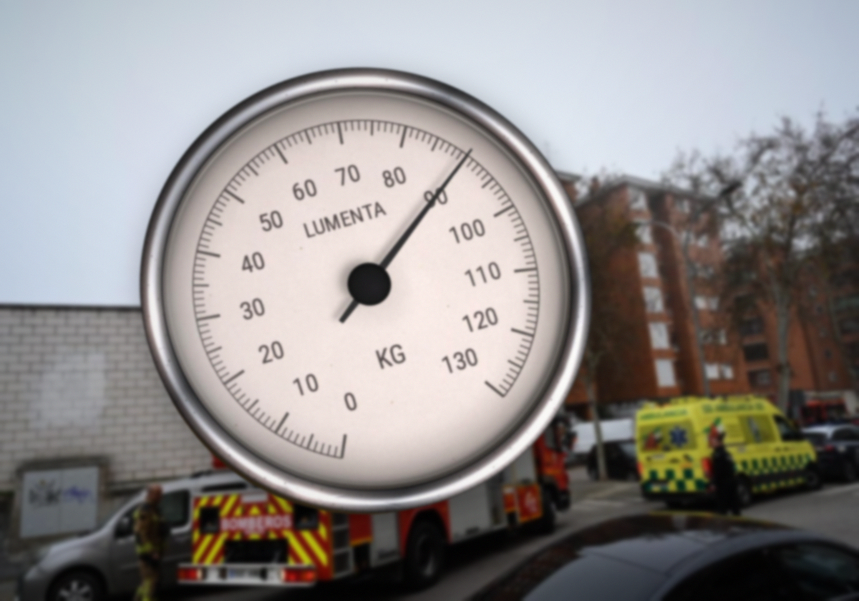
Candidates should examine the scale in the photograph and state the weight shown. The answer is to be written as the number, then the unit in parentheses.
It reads 90 (kg)
